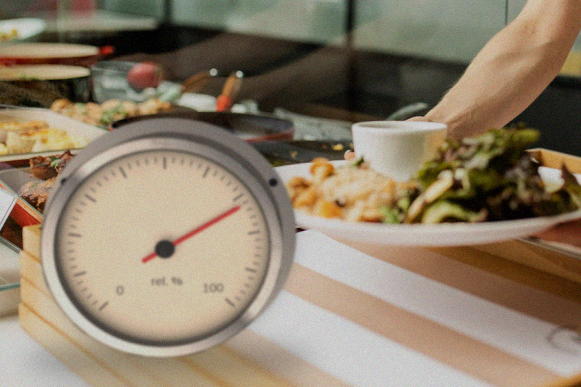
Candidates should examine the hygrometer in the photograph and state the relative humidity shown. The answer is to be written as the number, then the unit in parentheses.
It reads 72 (%)
